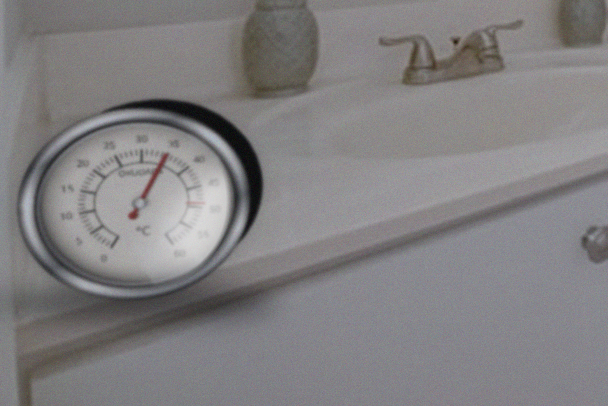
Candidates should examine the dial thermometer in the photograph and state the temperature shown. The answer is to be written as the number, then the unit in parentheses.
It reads 35 (°C)
